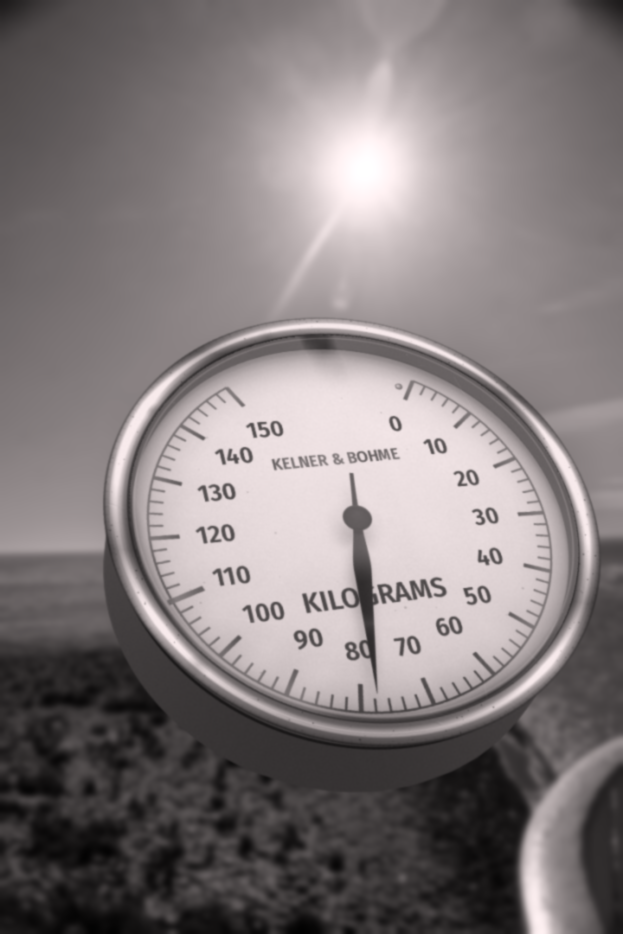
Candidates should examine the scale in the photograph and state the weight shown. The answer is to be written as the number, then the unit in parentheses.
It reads 78 (kg)
